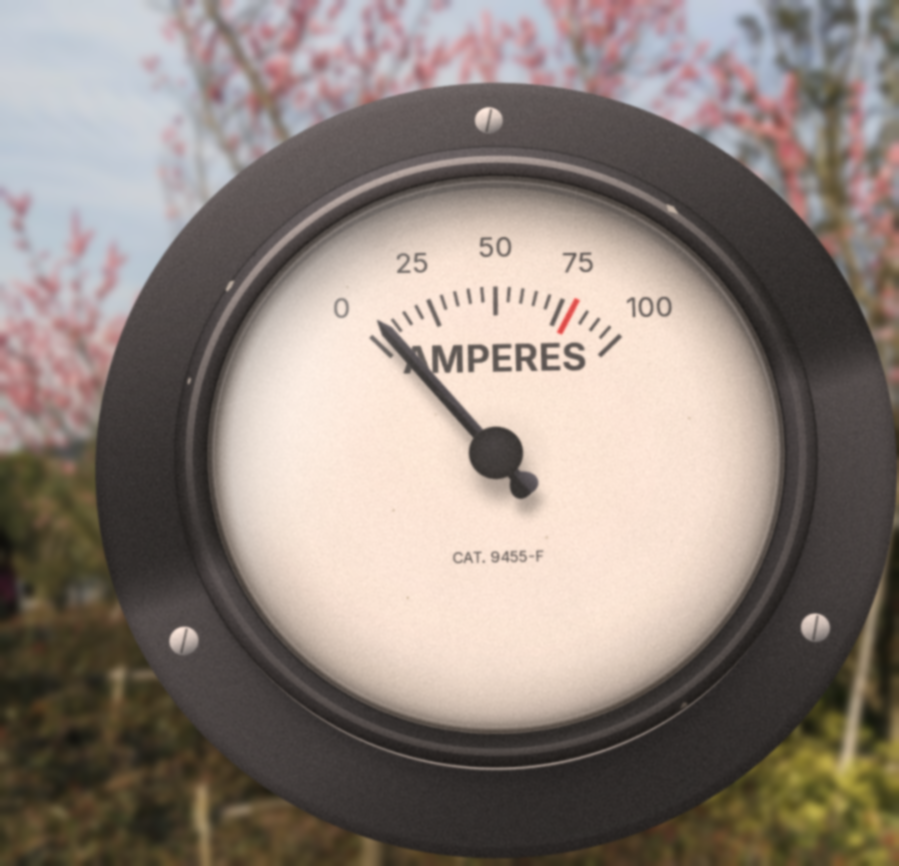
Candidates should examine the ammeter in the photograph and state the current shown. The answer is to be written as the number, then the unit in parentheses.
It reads 5 (A)
